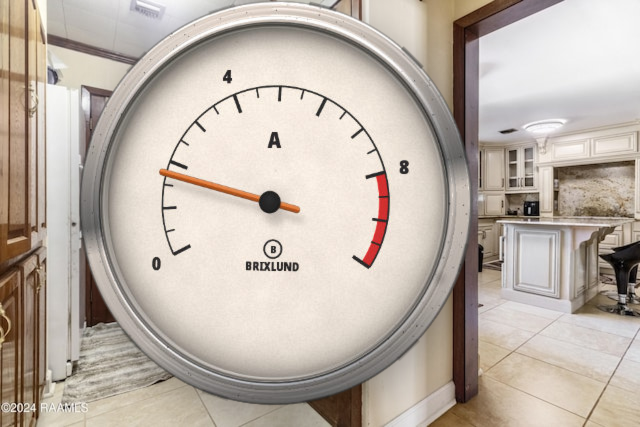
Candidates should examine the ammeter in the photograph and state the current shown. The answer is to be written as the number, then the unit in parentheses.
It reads 1.75 (A)
